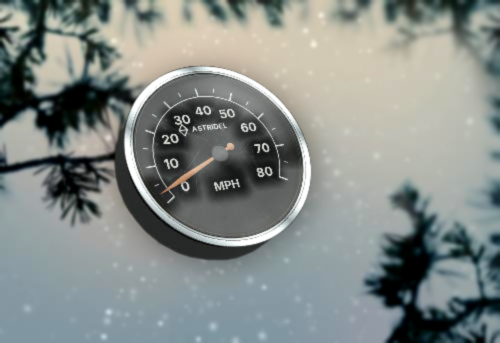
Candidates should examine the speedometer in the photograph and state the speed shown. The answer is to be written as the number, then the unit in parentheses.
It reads 2.5 (mph)
